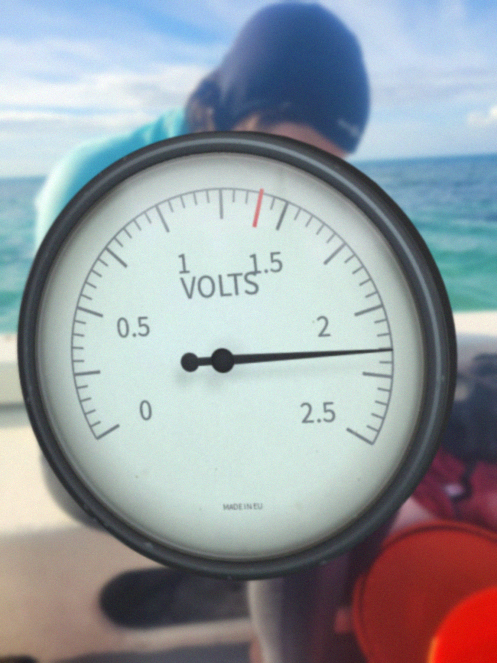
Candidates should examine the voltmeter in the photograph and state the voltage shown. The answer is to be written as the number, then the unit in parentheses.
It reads 2.15 (V)
